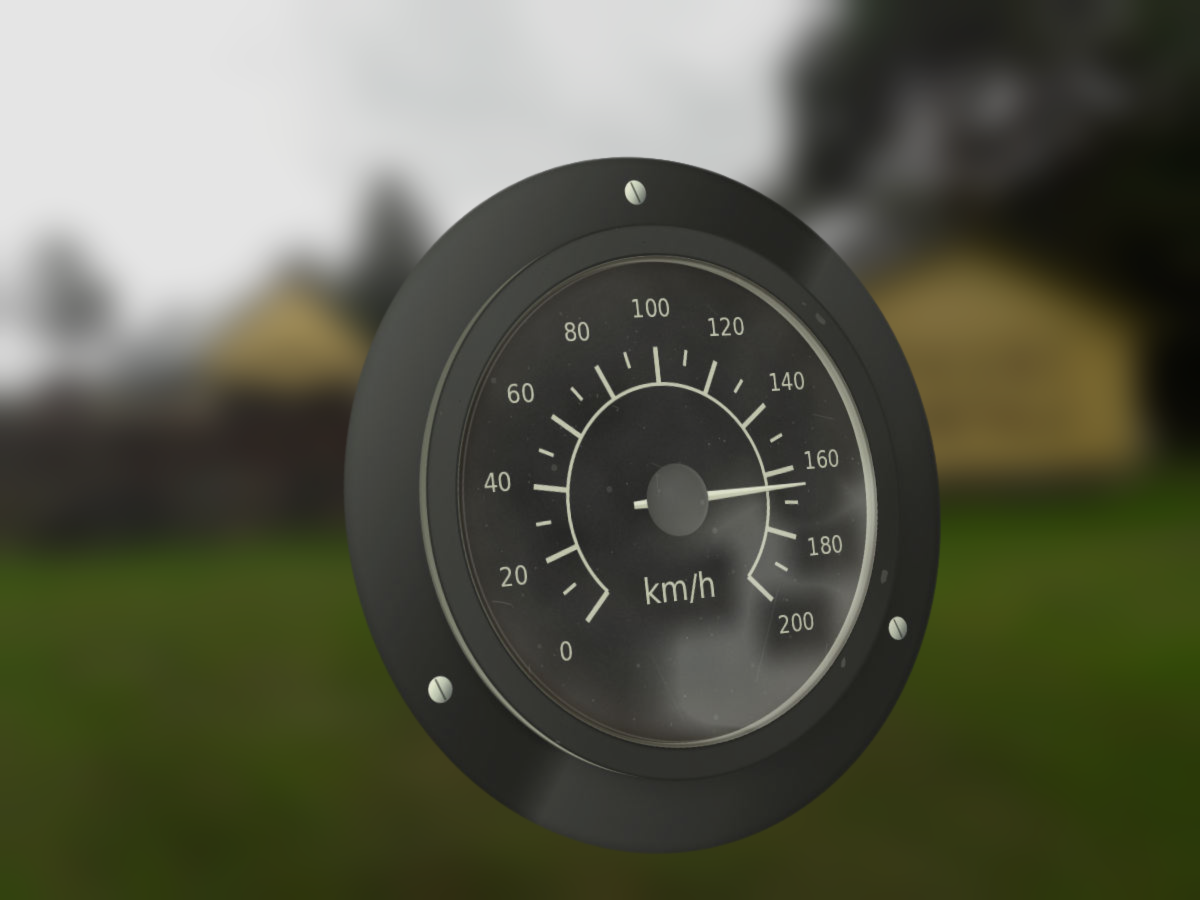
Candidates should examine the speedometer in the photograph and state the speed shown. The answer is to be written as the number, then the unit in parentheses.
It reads 165 (km/h)
